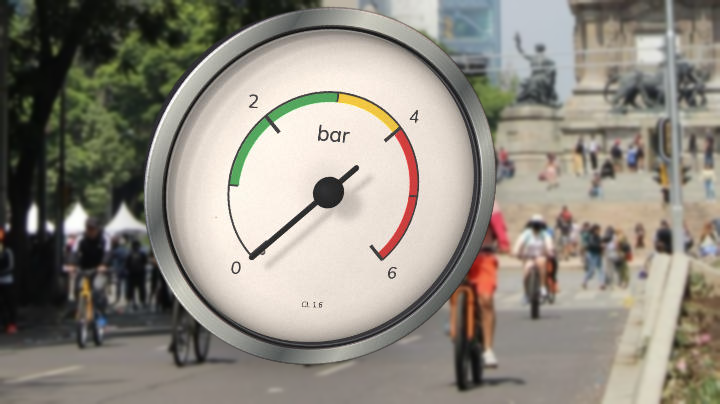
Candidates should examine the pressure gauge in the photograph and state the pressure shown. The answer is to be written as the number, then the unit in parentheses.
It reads 0 (bar)
